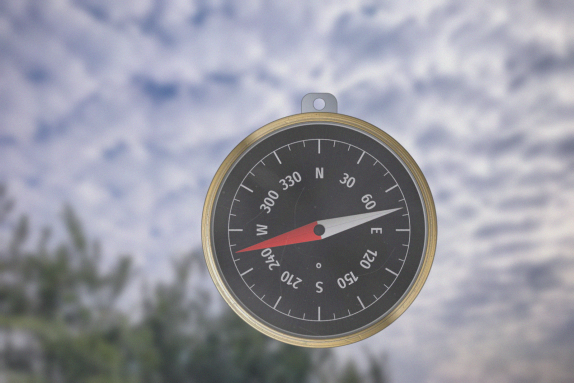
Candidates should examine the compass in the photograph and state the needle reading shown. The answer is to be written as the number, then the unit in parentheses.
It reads 255 (°)
